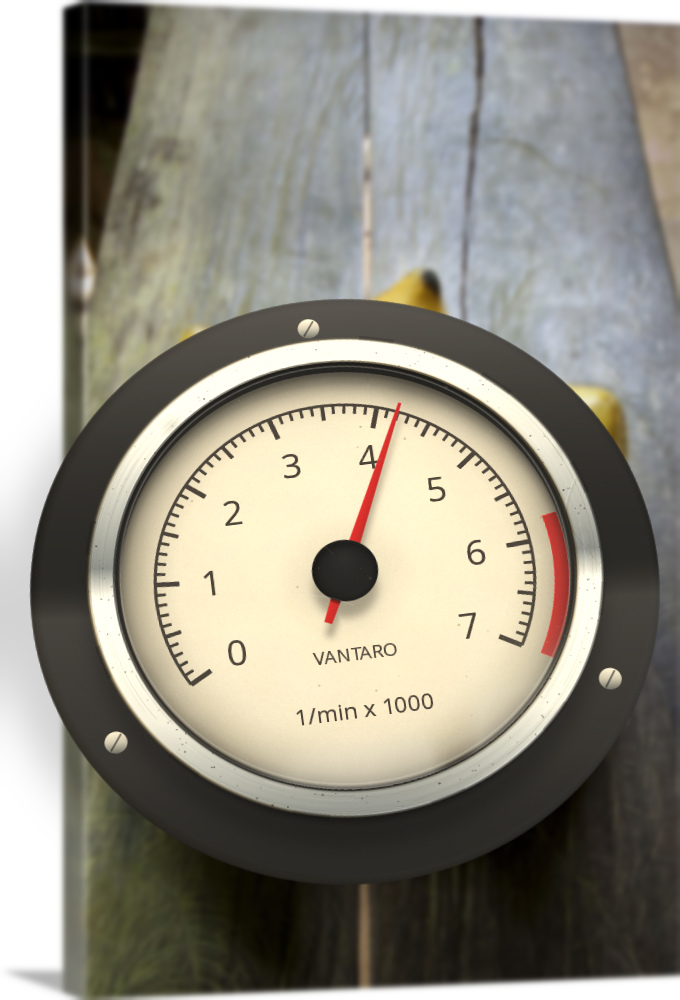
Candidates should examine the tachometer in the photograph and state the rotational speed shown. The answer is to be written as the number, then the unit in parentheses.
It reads 4200 (rpm)
